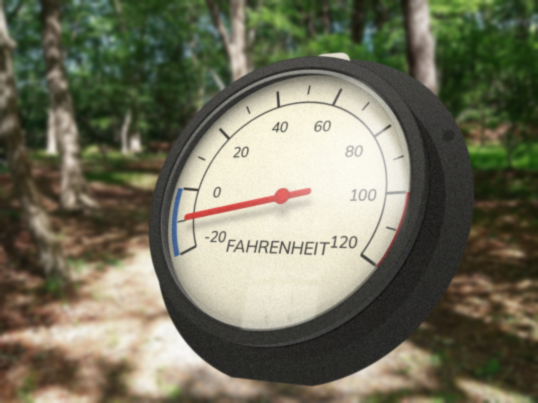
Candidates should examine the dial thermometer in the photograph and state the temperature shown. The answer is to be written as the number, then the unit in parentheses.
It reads -10 (°F)
